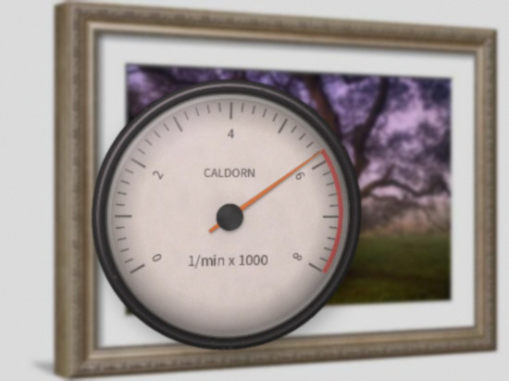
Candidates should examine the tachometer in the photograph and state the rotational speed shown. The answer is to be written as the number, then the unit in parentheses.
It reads 5800 (rpm)
